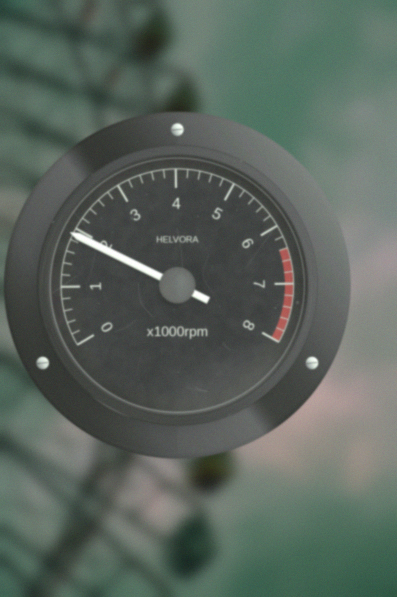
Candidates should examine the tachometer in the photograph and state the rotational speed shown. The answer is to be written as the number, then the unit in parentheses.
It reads 1900 (rpm)
